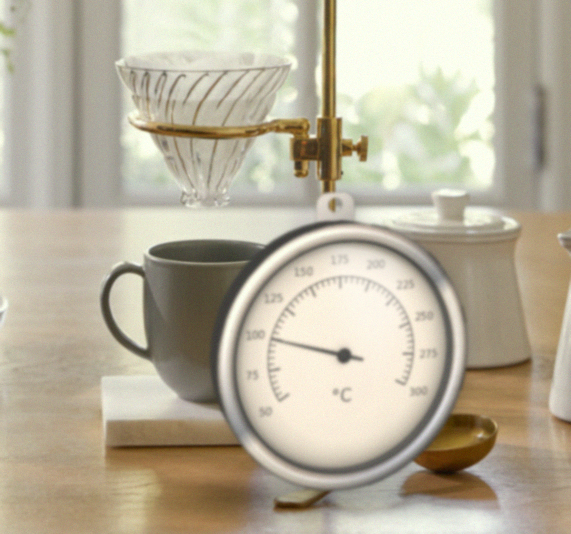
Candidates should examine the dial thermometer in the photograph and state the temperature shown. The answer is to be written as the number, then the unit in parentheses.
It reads 100 (°C)
